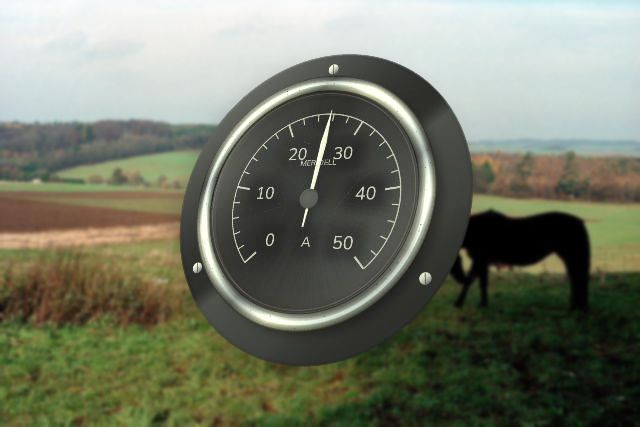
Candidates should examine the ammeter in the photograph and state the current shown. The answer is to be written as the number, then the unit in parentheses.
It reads 26 (A)
